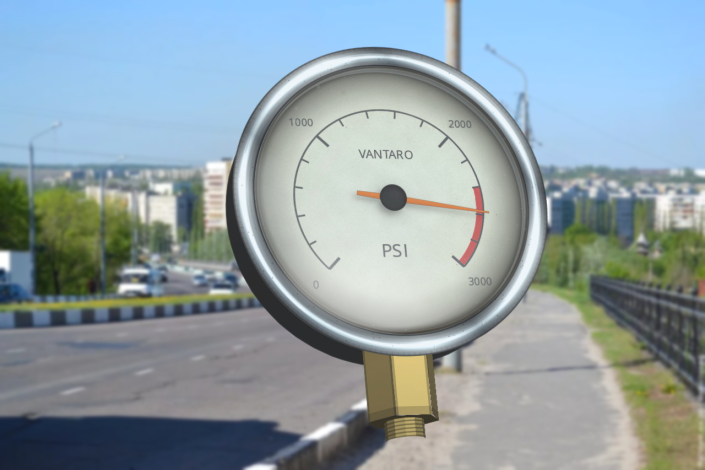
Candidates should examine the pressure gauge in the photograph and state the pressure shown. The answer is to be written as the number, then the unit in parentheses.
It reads 2600 (psi)
